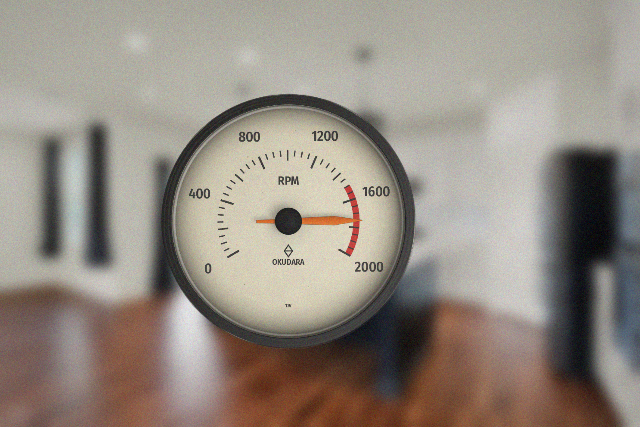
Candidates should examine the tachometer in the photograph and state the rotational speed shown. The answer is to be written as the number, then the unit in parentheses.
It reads 1750 (rpm)
